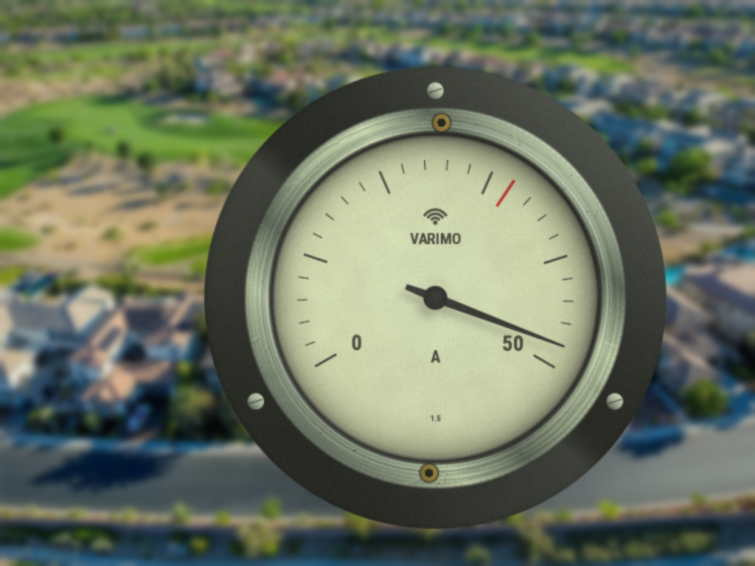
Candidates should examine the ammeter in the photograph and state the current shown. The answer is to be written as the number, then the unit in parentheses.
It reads 48 (A)
